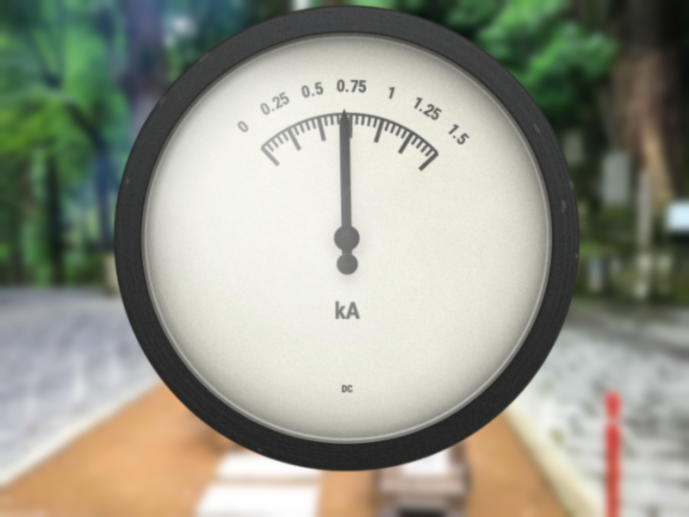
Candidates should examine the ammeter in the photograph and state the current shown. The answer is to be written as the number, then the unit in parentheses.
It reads 0.7 (kA)
